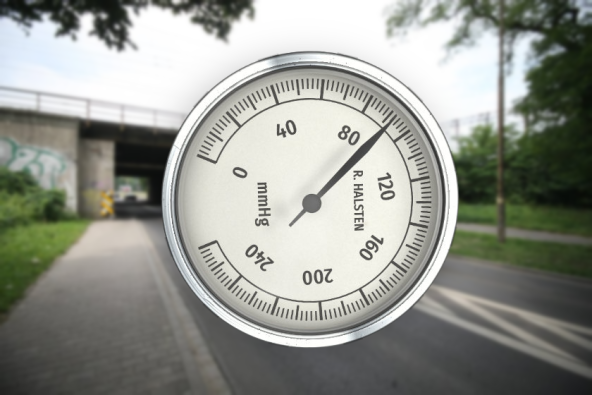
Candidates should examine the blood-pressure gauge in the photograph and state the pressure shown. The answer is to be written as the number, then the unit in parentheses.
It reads 92 (mmHg)
